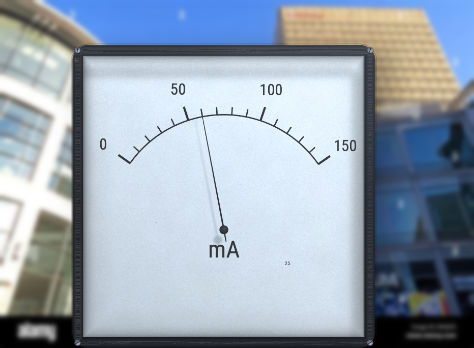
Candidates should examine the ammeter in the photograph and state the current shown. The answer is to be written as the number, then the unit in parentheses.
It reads 60 (mA)
